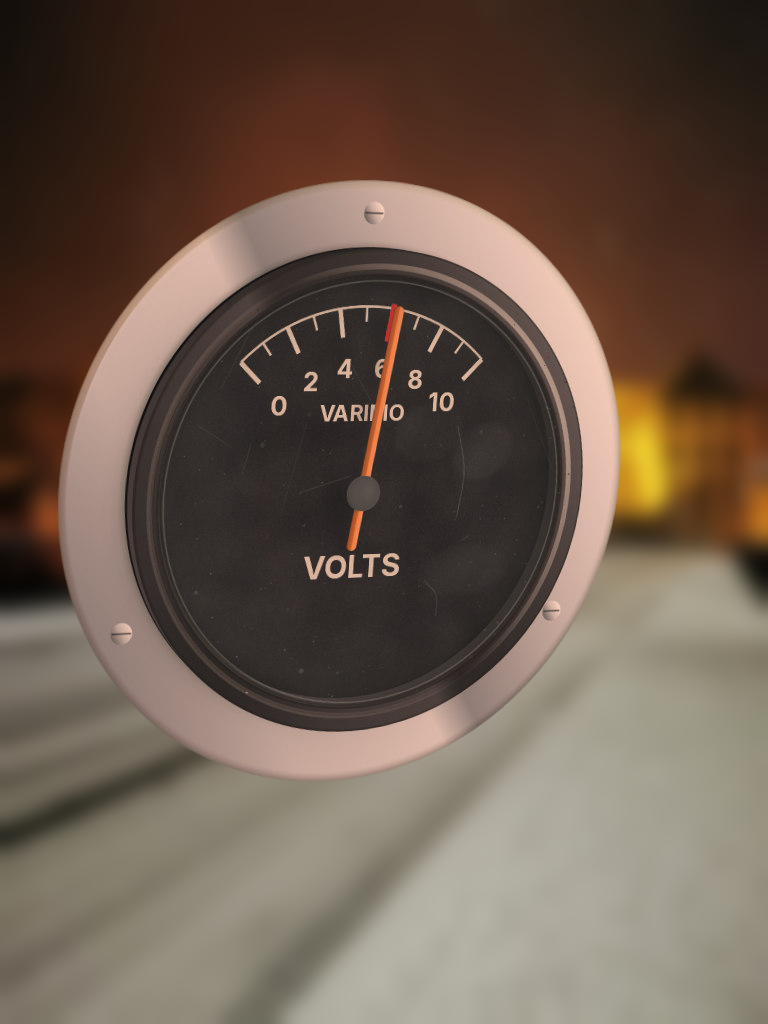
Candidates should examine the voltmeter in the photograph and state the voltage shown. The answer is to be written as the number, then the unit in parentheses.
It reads 6 (V)
